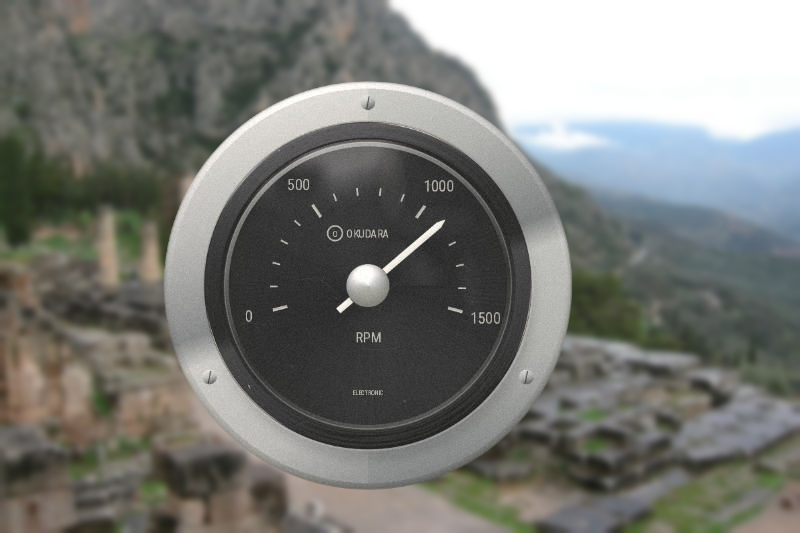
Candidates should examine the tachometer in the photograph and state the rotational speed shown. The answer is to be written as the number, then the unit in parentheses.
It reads 1100 (rpm)
